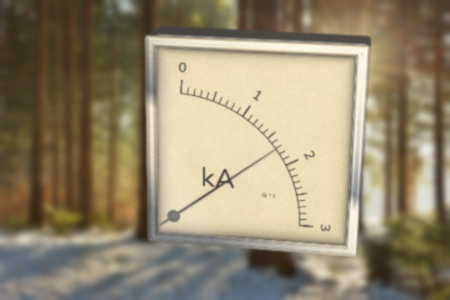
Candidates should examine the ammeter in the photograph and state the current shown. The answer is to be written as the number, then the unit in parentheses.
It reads 1.7 (kA)
